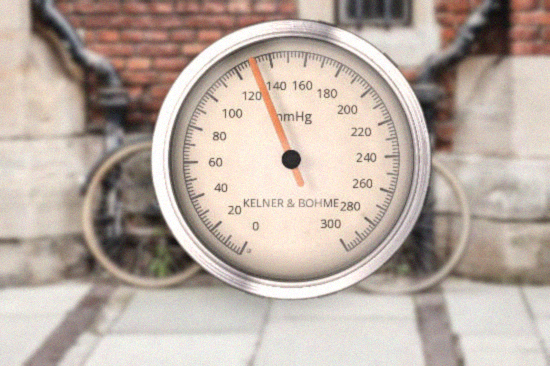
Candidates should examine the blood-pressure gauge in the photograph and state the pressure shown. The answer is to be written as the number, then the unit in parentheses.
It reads 130 (mmHg)
